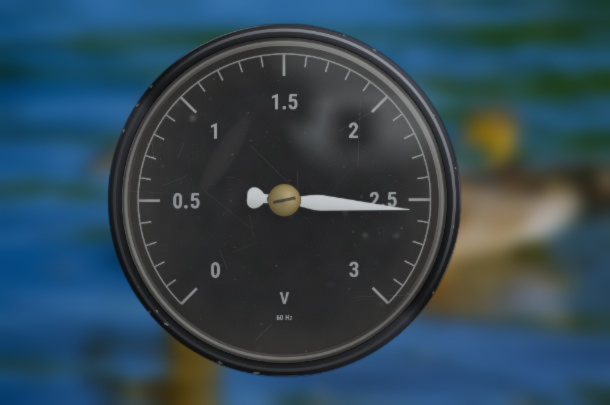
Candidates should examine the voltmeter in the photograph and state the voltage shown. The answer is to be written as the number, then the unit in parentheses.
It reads 2.55 (V)
